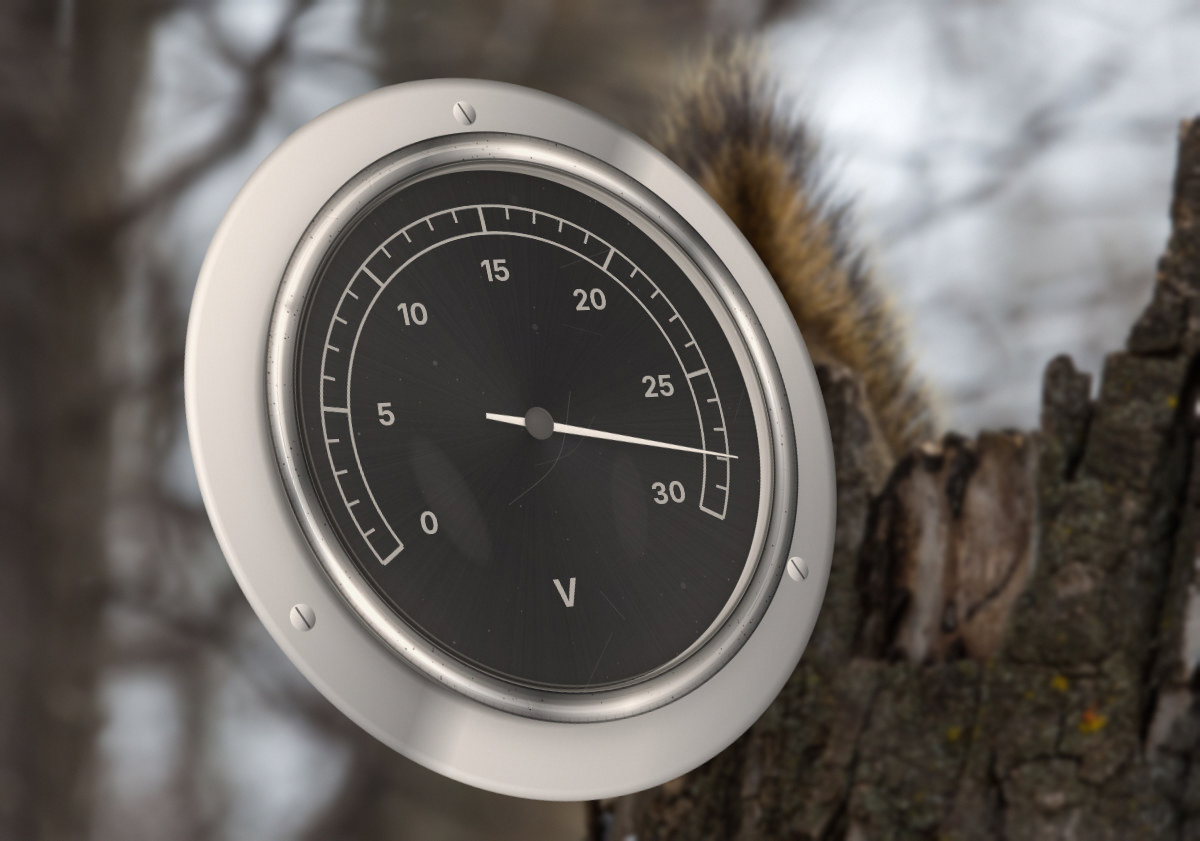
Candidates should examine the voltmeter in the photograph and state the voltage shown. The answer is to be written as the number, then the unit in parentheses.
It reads 28 (V)
